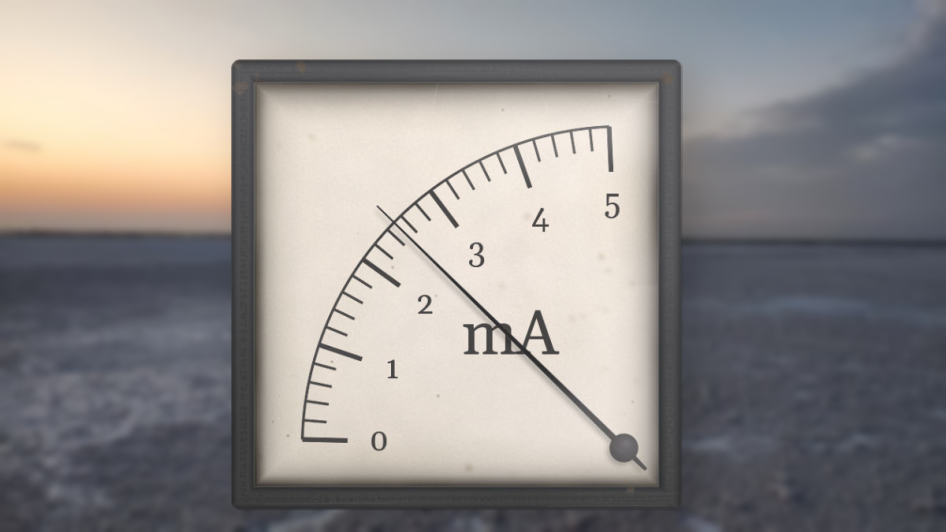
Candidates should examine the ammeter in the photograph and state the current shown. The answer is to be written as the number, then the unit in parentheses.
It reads 2.5 (mA)
